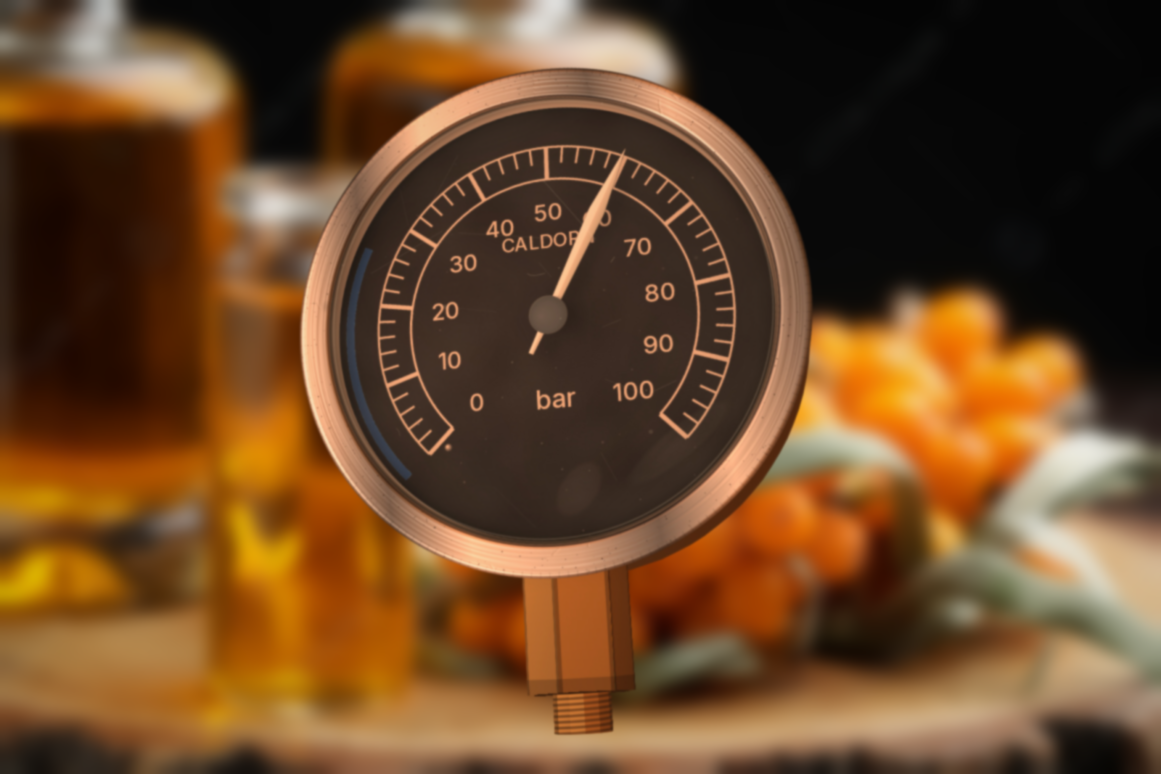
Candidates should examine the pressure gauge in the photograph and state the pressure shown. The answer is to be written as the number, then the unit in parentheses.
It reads 60 (bar)
